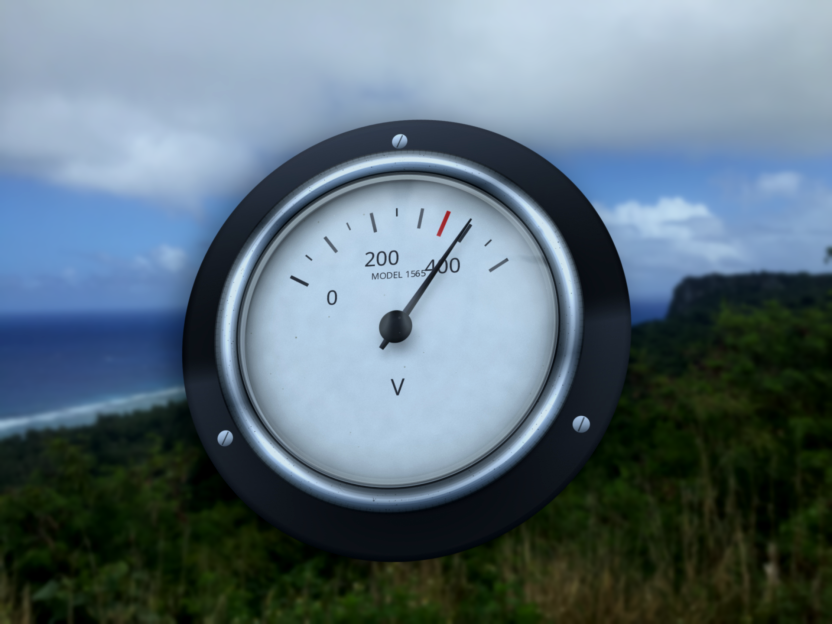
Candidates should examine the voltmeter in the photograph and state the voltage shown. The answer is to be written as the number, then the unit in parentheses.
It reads 400 (V)
